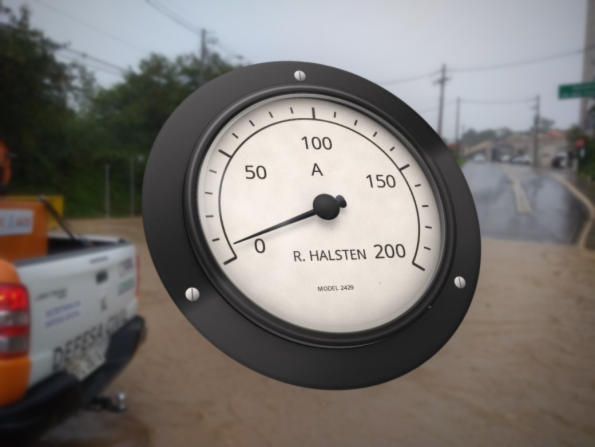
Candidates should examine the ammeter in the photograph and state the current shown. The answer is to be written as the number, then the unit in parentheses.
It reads 5 (A)
